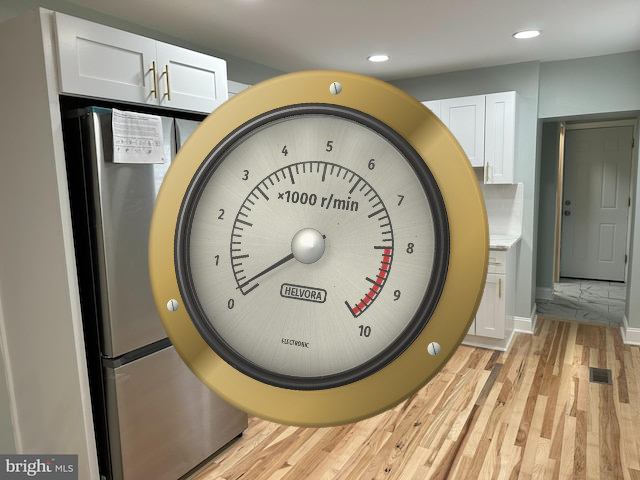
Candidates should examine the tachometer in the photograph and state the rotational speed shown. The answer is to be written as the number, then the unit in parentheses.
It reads 200 (rpm)
